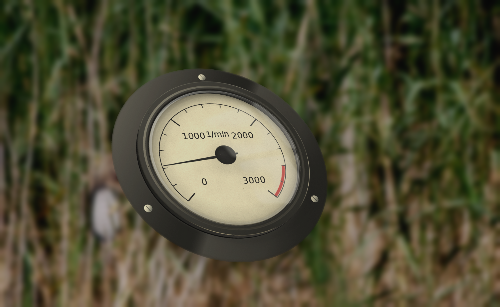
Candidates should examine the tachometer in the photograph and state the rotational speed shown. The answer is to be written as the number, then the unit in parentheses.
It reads 400 (rpm)
